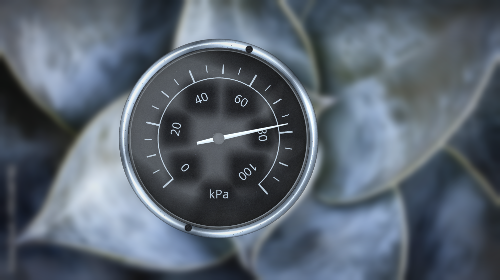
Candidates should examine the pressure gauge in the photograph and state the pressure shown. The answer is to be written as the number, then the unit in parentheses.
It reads 77.5 (kPa)
